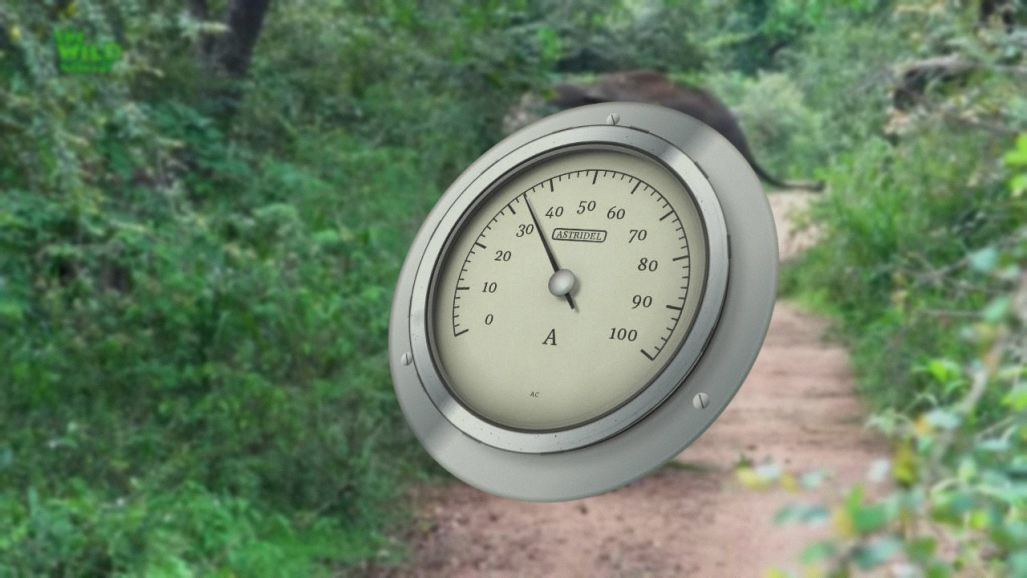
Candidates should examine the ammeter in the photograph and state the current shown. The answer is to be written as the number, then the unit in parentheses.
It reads 34 (A)
